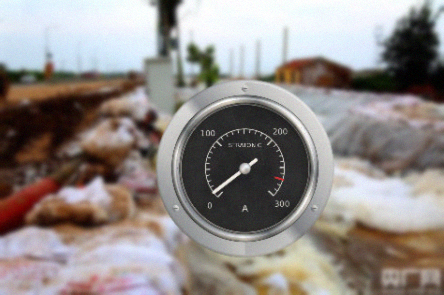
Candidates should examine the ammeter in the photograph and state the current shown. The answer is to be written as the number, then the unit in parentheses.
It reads 10 (A)
